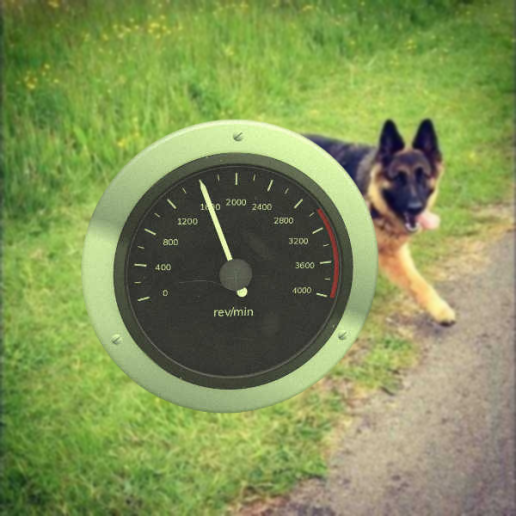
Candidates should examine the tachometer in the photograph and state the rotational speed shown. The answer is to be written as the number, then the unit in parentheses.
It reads 1600 (rpm)
